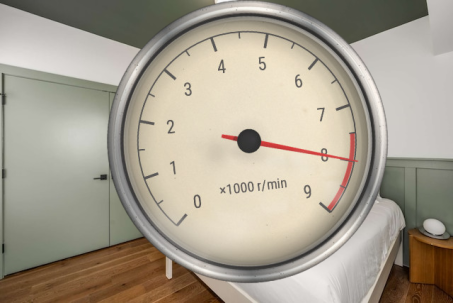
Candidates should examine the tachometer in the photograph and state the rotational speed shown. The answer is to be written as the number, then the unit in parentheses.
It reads 8000 (rpm)
